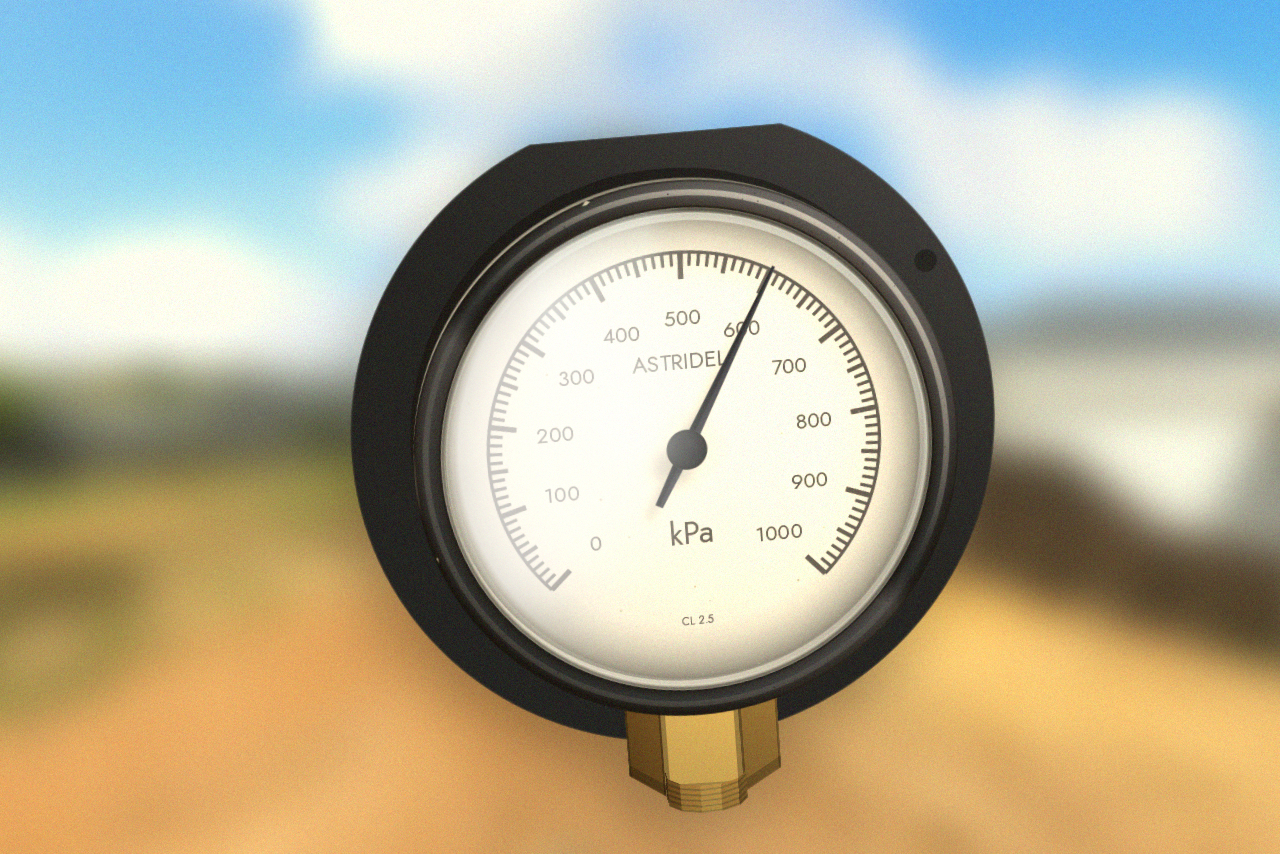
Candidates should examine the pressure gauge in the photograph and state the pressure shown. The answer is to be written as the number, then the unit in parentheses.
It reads 600 (kPa)
